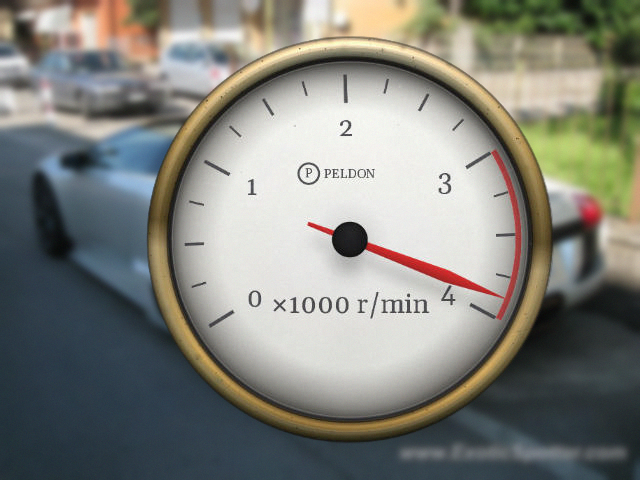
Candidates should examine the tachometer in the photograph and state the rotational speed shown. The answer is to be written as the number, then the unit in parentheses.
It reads 3875 (rpm)
